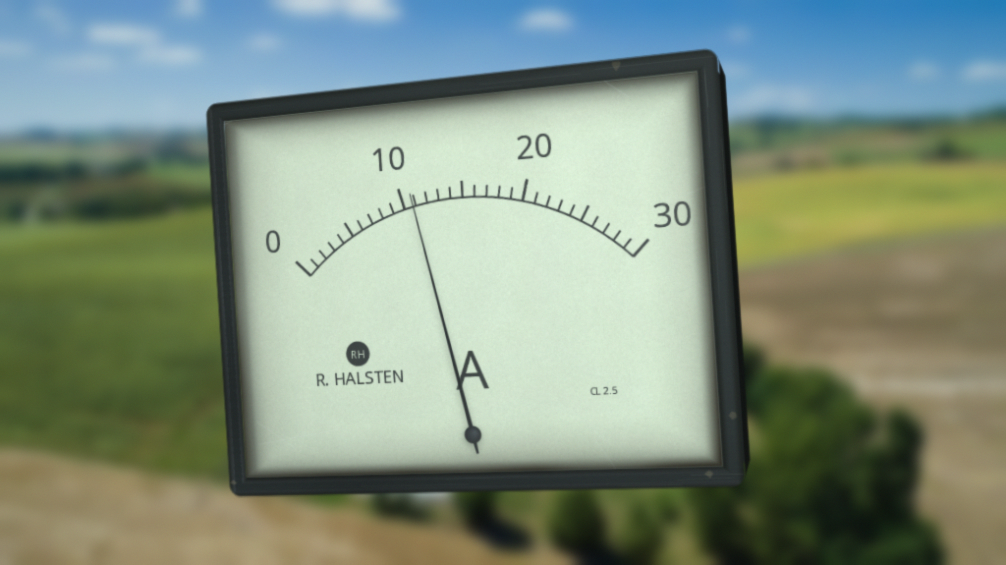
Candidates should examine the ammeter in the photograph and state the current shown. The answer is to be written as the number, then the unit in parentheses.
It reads 11 (A)
